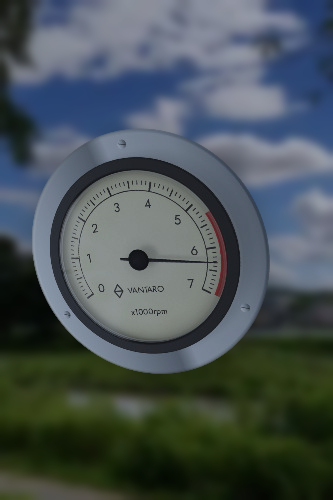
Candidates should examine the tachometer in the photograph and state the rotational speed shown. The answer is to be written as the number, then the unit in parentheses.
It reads 6300 (rpm)
